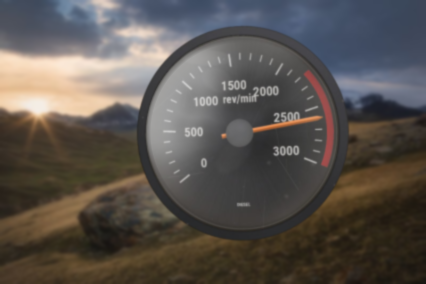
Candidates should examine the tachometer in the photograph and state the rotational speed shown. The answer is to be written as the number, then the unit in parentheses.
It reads 2600 (rpm)
